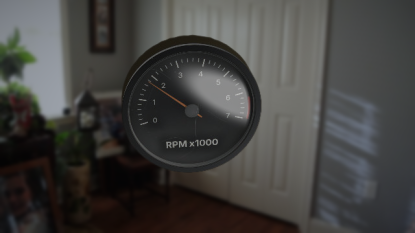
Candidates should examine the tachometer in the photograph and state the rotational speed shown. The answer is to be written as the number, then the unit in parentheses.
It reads 1800 (rpm)
